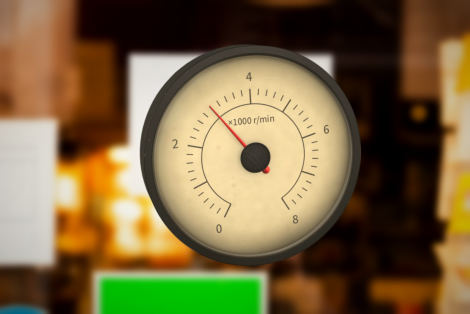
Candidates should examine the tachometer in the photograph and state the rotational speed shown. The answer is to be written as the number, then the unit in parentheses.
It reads 3000 (rpm)
